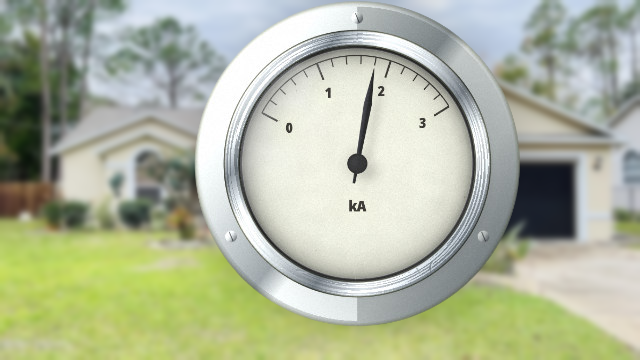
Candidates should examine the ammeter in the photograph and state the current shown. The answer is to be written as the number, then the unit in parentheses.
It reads 1.8 (kA)
